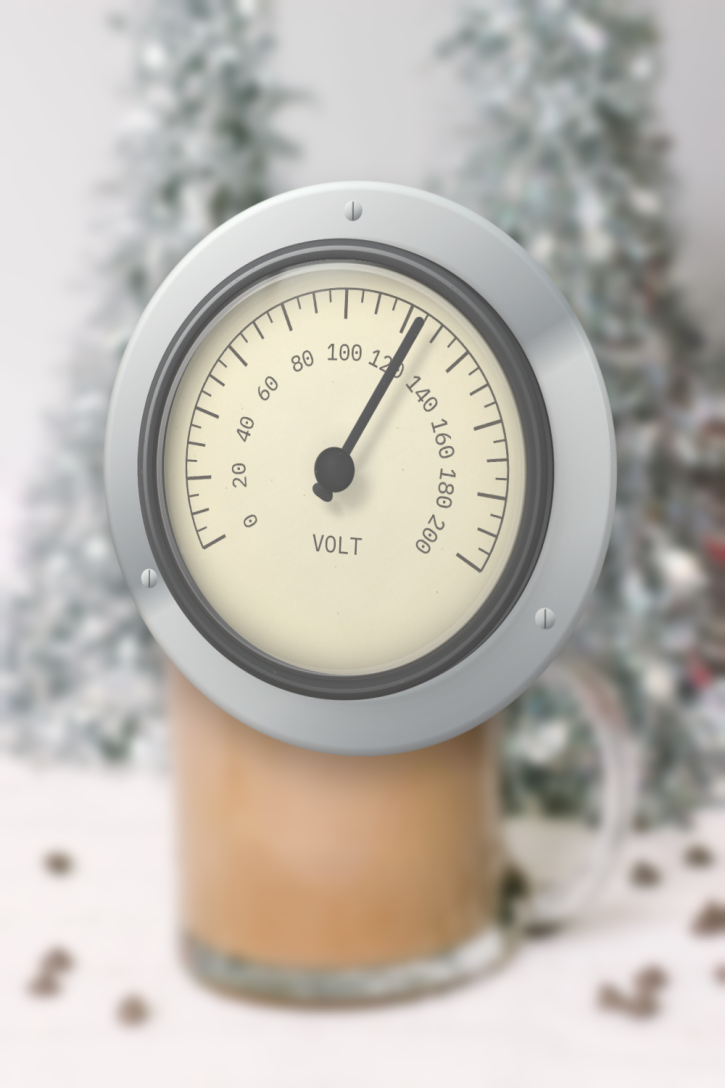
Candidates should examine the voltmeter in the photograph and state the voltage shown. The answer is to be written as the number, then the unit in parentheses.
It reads 125 (V)
